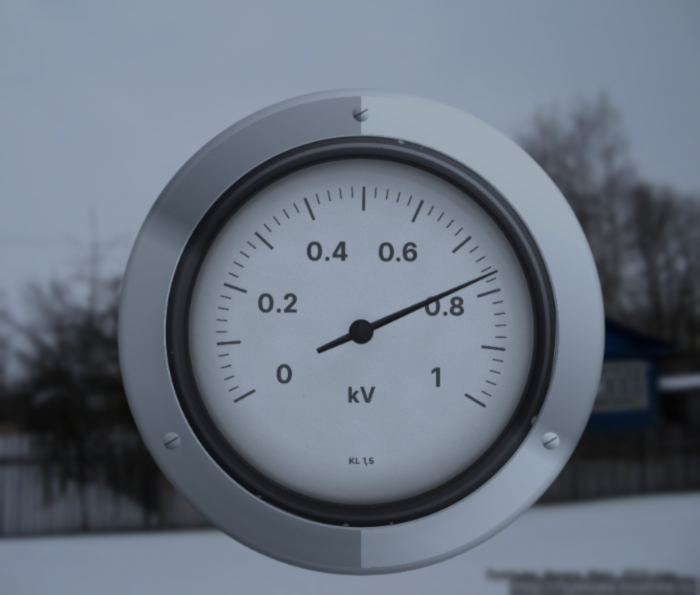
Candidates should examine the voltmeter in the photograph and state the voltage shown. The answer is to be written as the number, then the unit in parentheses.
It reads 0.77 (kV)
